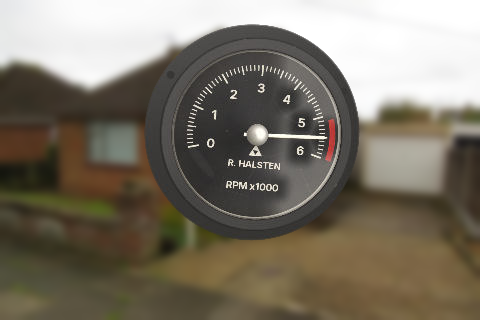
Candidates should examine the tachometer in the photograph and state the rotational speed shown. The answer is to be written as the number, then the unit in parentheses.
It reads 5500 (rpm)
